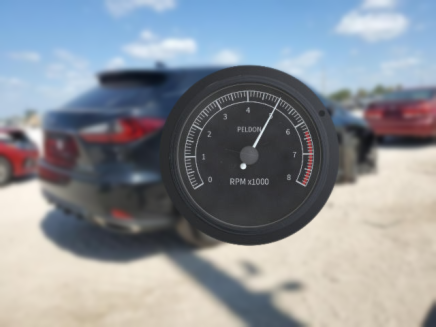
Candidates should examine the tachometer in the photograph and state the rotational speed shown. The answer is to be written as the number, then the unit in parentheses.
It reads 5000 (rpm)
